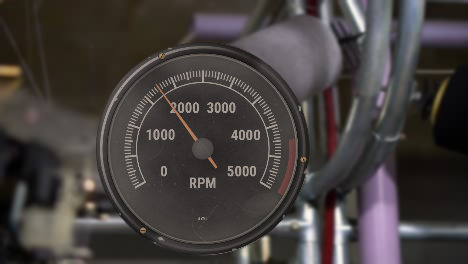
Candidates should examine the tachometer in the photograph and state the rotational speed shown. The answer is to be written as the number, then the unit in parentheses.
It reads 1750 (rpm)
